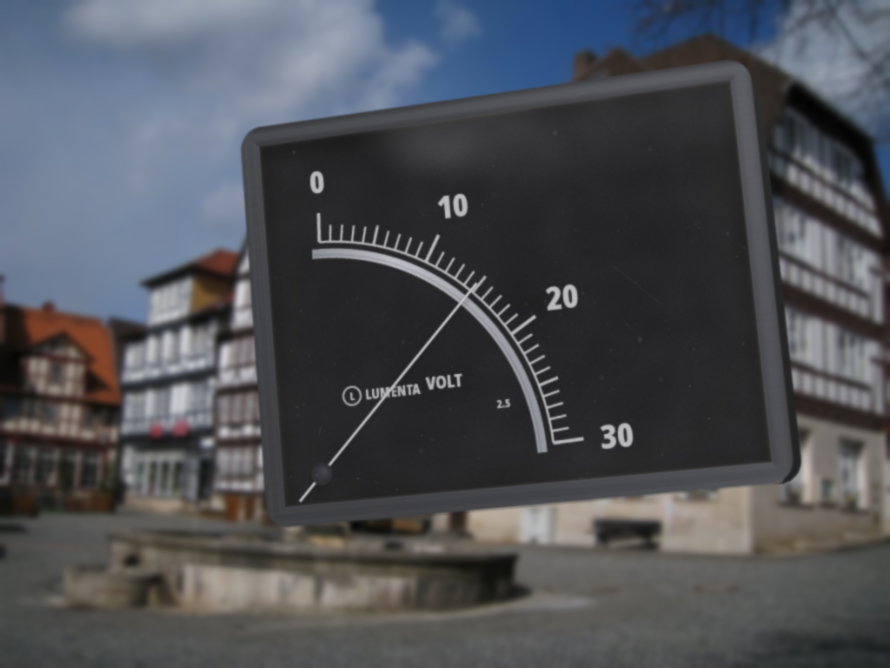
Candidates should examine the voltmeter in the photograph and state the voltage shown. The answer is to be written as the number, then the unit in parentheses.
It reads 15 (V)
